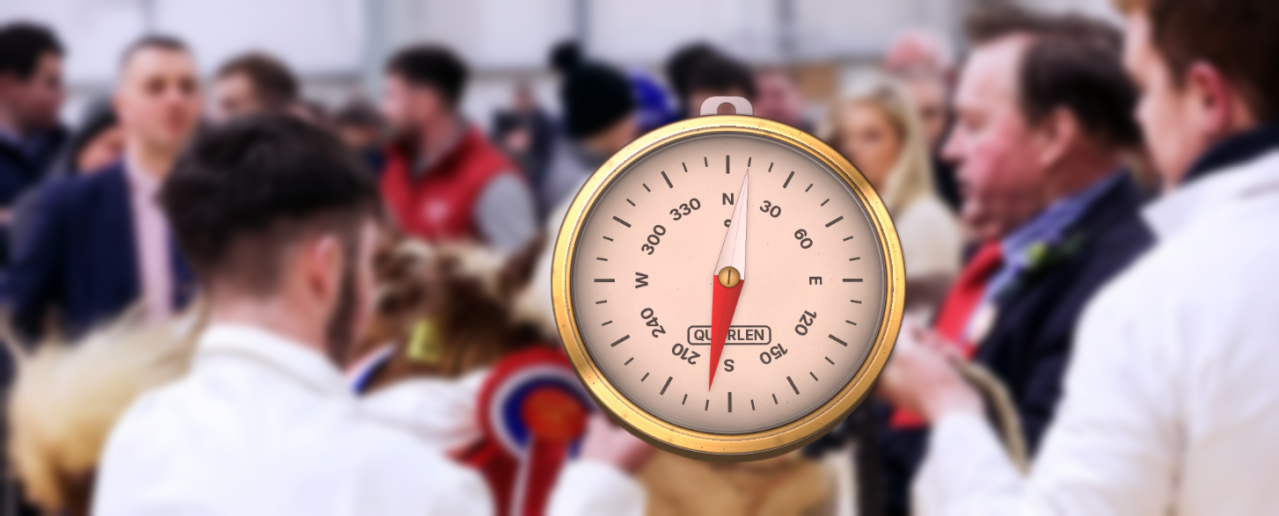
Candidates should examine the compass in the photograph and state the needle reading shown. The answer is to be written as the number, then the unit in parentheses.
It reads 190 (°)
